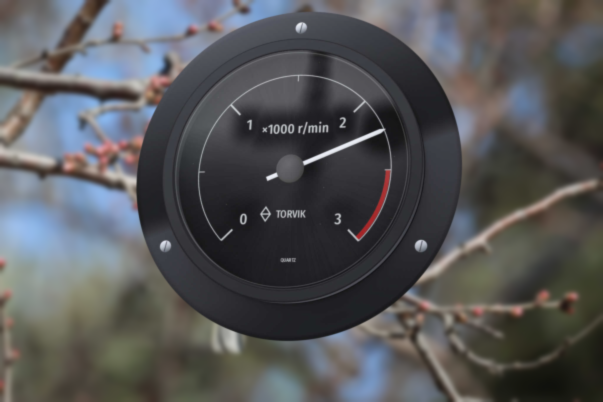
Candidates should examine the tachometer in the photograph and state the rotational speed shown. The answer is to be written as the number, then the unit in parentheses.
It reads 2250 (rpm)
